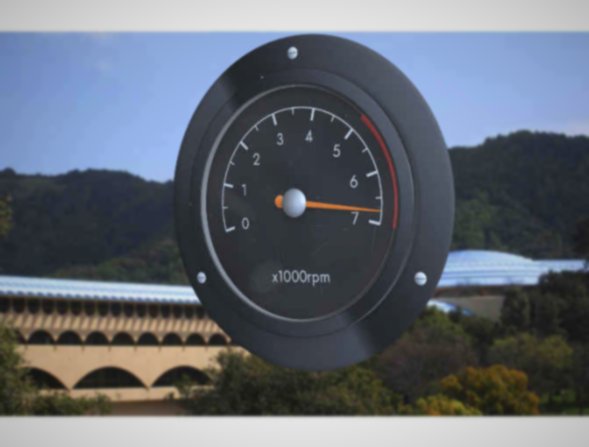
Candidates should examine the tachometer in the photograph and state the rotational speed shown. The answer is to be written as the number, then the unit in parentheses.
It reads 6750 (rpm)
